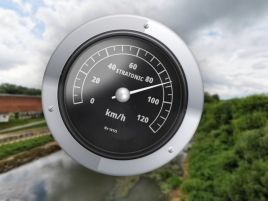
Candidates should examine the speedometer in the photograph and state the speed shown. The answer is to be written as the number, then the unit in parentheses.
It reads 87.5 (km/h)
